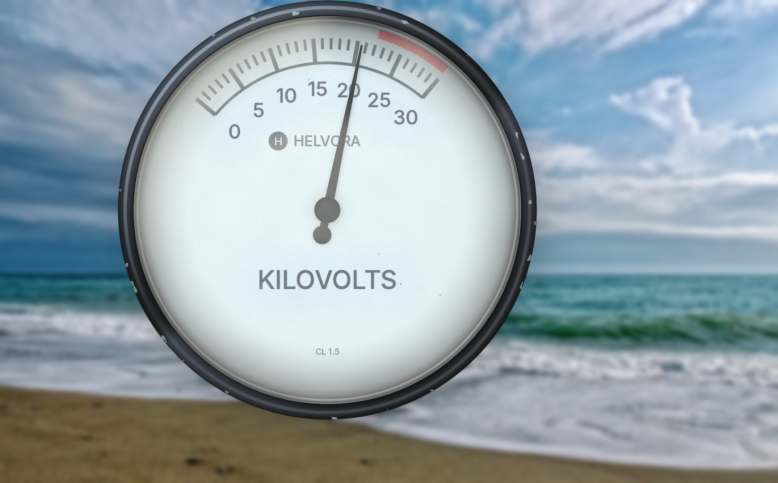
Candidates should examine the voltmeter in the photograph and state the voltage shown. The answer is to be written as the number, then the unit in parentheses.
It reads 20.5 (kV)
